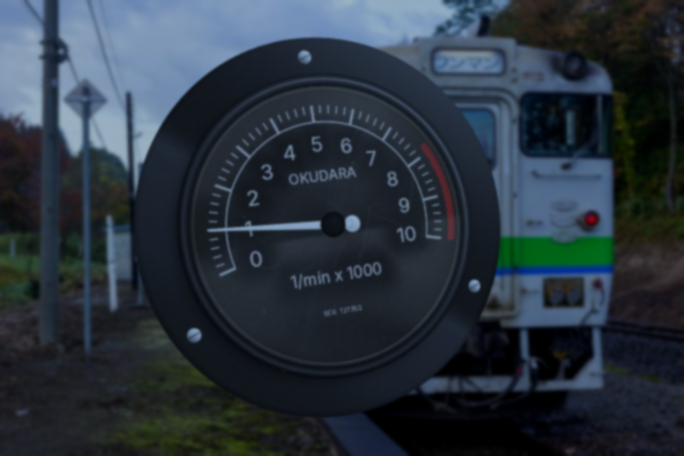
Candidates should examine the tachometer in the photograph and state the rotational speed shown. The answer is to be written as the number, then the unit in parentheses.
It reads 1000 (rpm)
